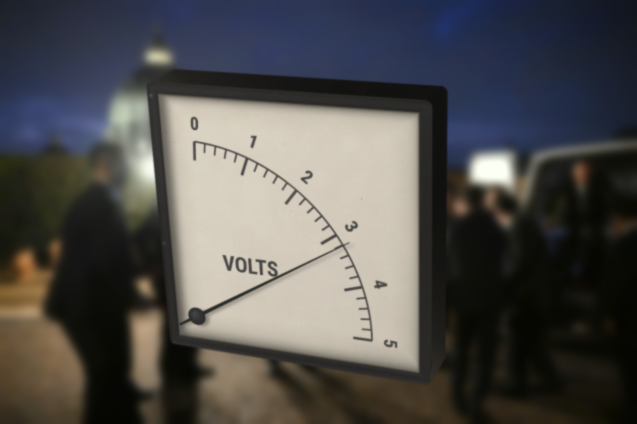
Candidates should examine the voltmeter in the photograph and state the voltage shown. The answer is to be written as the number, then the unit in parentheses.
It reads 3.2 (V)
